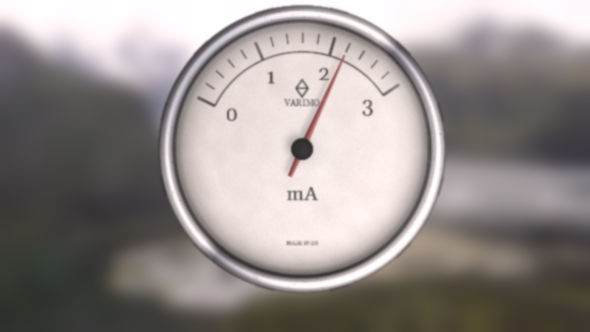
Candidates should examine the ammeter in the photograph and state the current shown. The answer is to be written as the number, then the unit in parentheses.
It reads 2.2 (mA)
